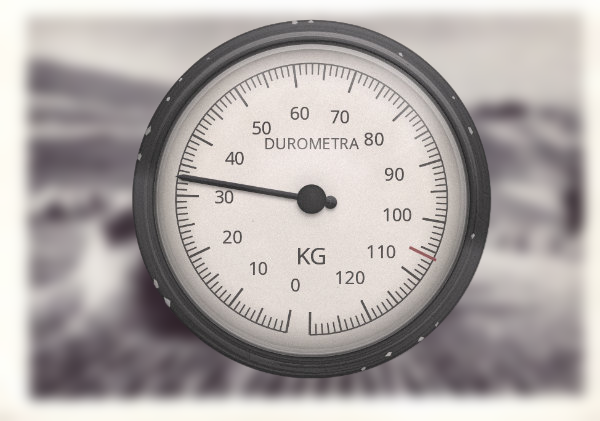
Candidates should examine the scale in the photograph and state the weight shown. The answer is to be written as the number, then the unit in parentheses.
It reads 33 (kg)
